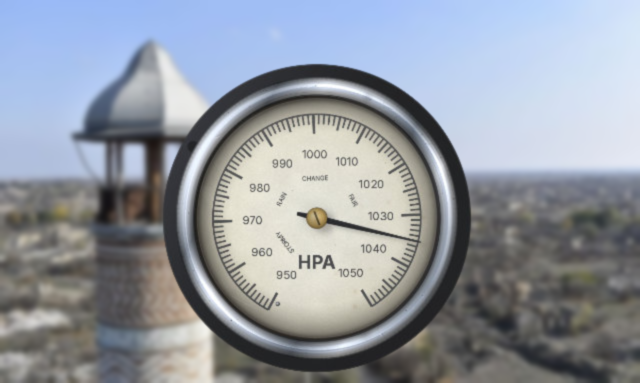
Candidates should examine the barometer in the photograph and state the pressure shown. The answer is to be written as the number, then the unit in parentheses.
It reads 1035 (hPa)
